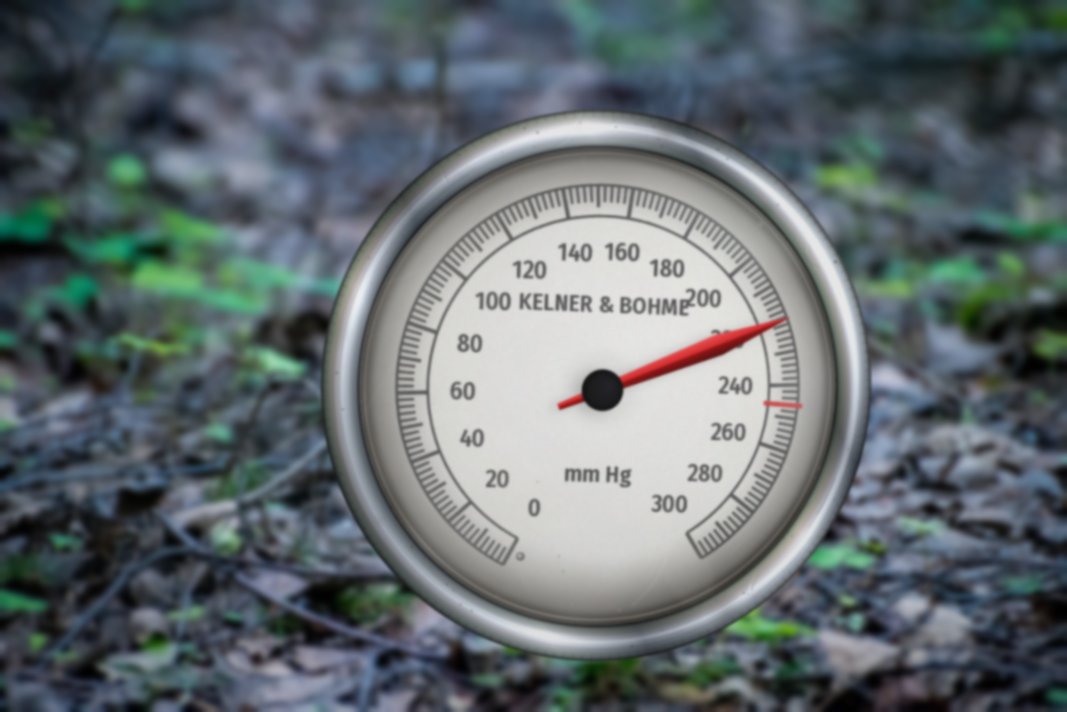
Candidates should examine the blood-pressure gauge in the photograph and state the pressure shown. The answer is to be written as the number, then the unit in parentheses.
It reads 220 (mmHg)
